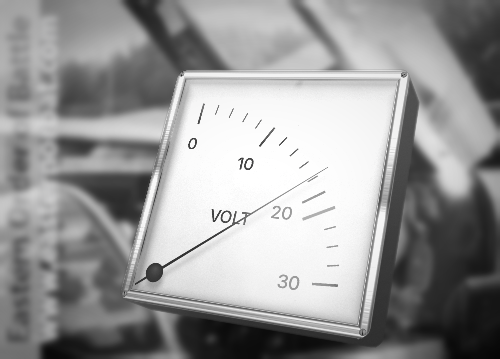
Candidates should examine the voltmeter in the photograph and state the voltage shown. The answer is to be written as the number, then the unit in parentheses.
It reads 18 (V)
